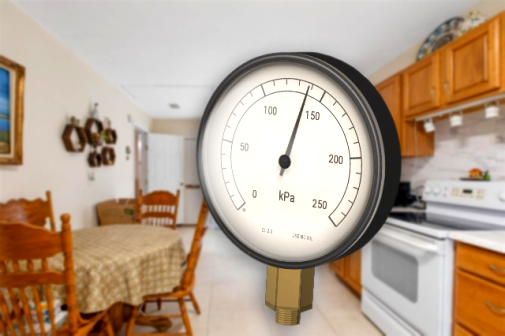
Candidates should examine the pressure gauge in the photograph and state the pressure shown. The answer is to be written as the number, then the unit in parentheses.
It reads 140 (kPa)
